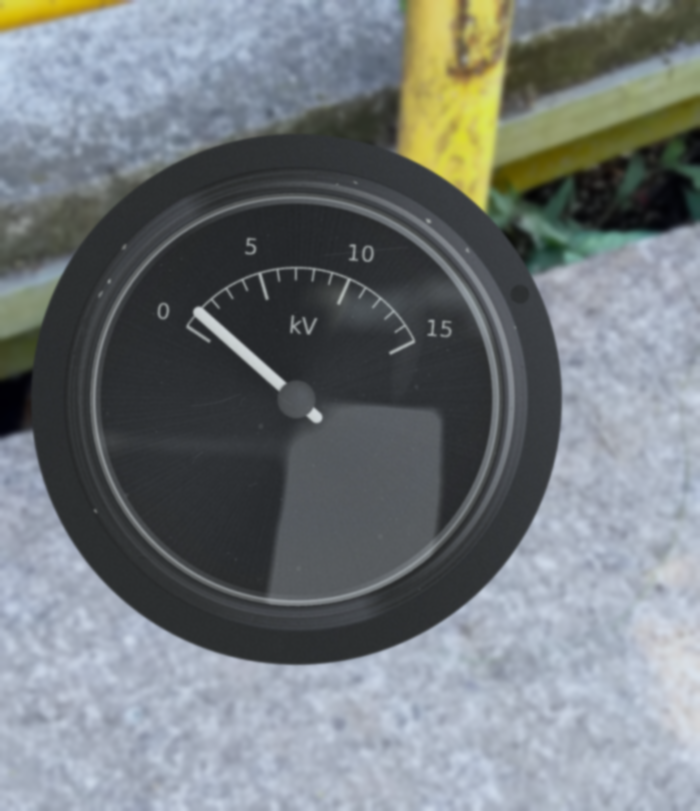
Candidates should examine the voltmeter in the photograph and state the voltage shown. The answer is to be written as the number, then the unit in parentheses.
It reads 1 (kV)
